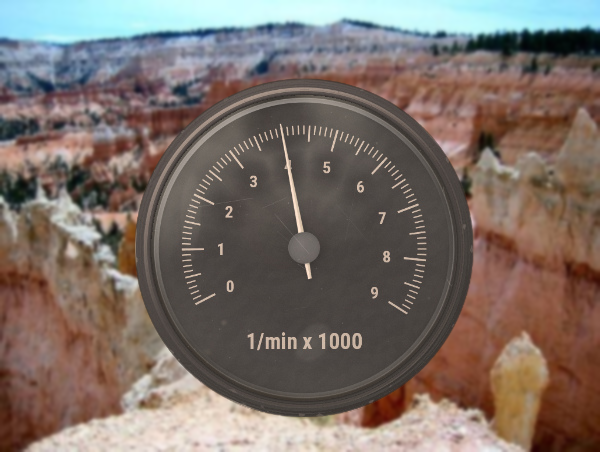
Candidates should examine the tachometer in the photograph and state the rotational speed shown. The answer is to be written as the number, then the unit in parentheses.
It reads 4000 (rpm)
